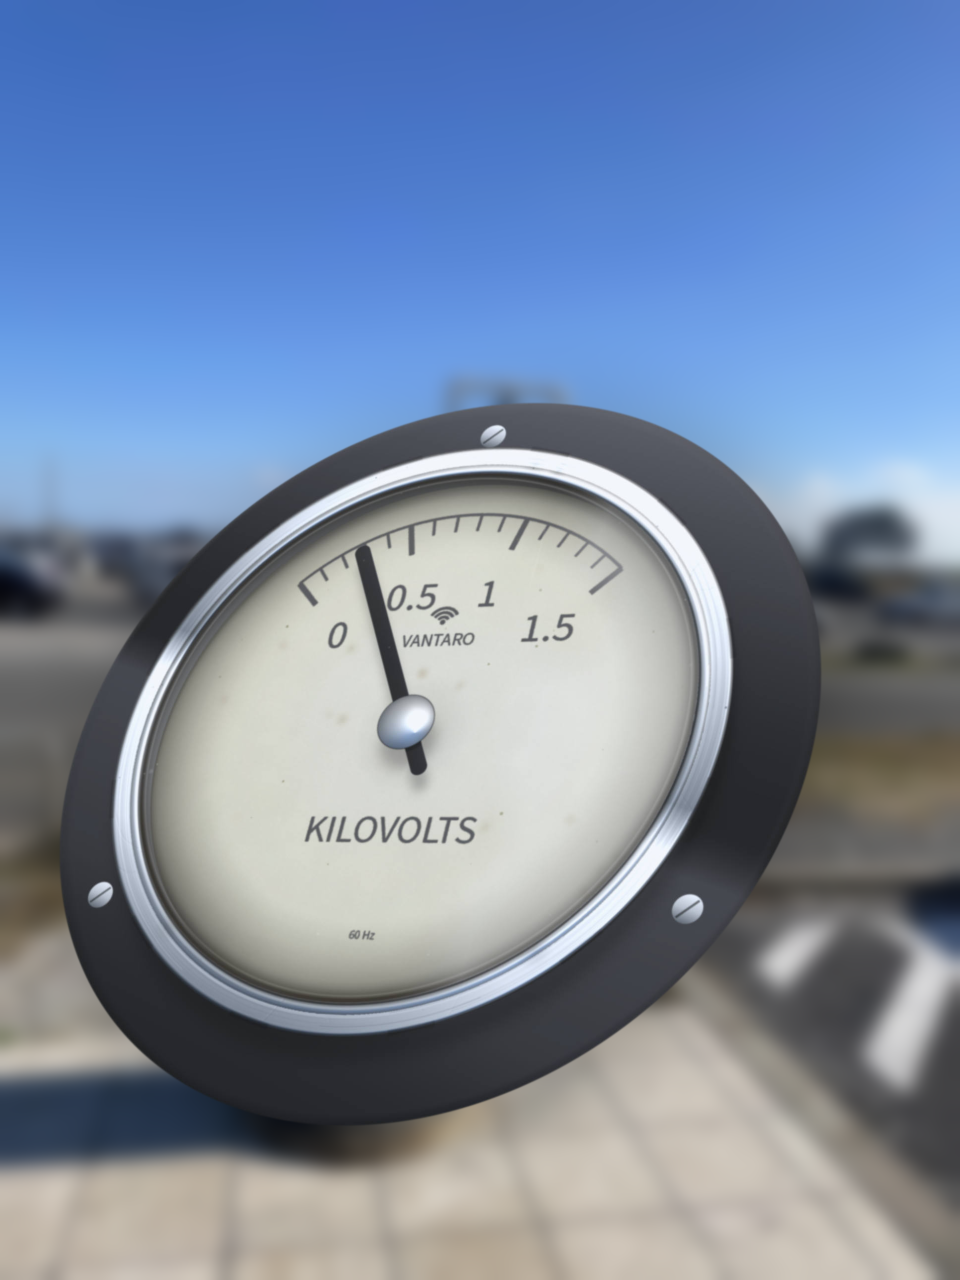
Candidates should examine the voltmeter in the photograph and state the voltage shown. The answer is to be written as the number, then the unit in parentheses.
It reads 0.3 (kV)
